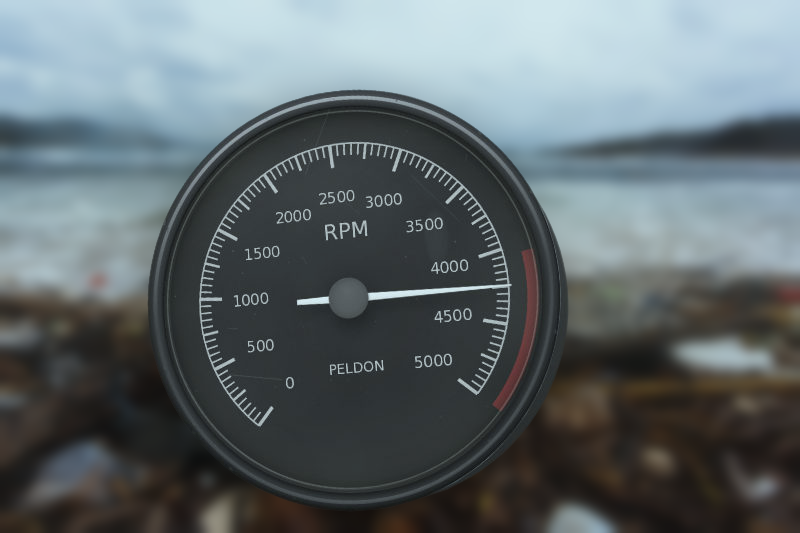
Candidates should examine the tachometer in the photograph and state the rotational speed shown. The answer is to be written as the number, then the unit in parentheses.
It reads 4250 (rpm)
